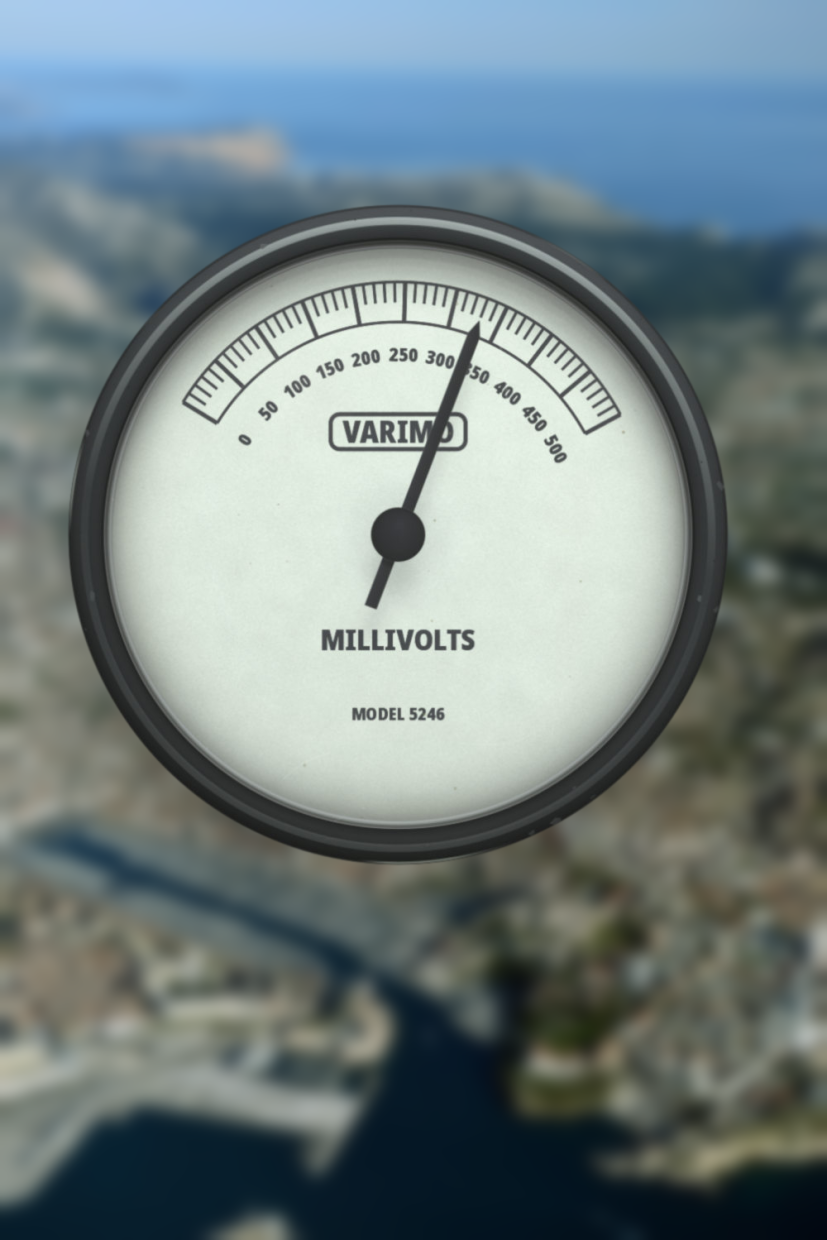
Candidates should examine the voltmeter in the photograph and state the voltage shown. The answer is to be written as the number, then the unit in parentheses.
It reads 330 (mV)
